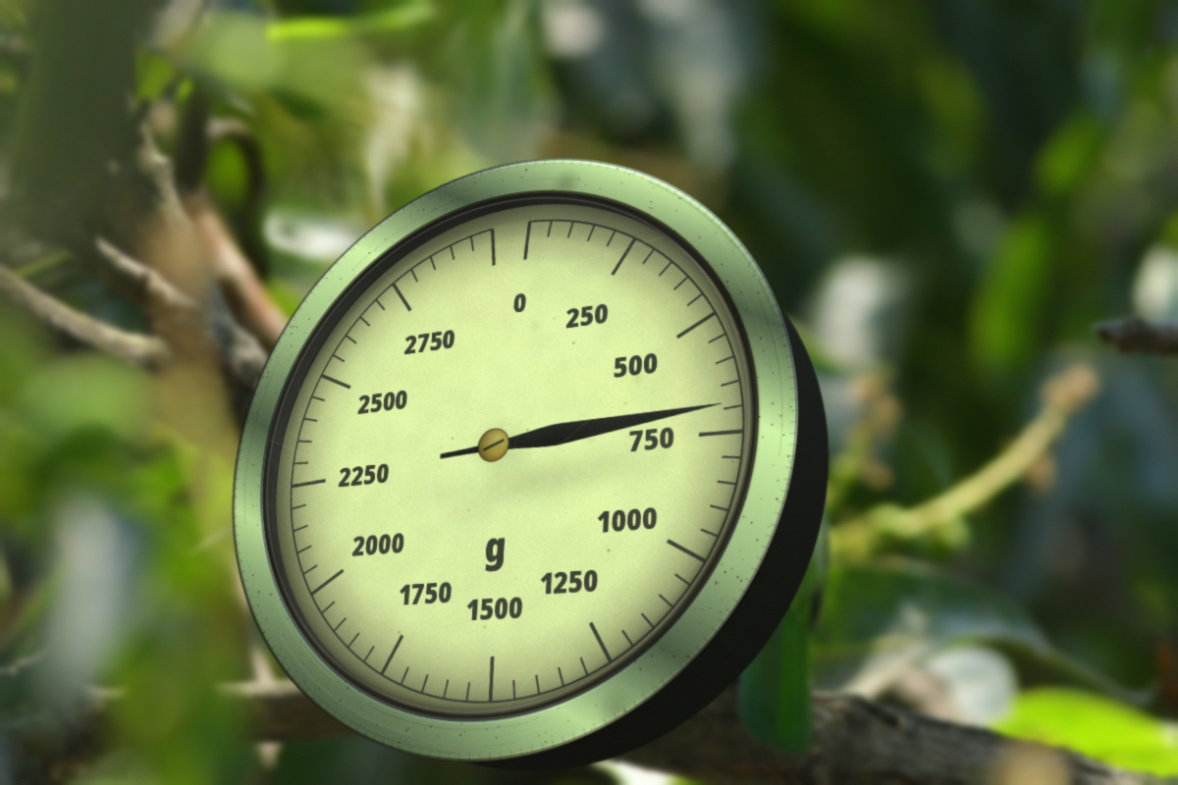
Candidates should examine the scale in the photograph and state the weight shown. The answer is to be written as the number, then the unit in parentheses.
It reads 700 (g)
